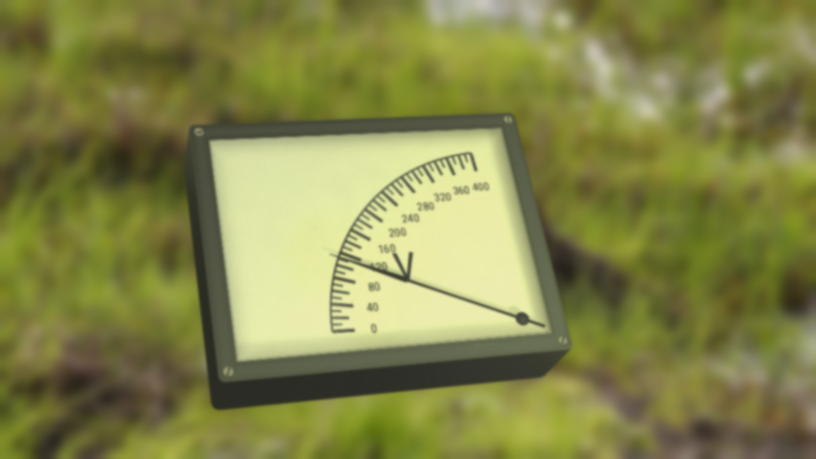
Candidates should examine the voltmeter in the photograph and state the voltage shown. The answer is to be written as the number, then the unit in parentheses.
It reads 110 (V)
